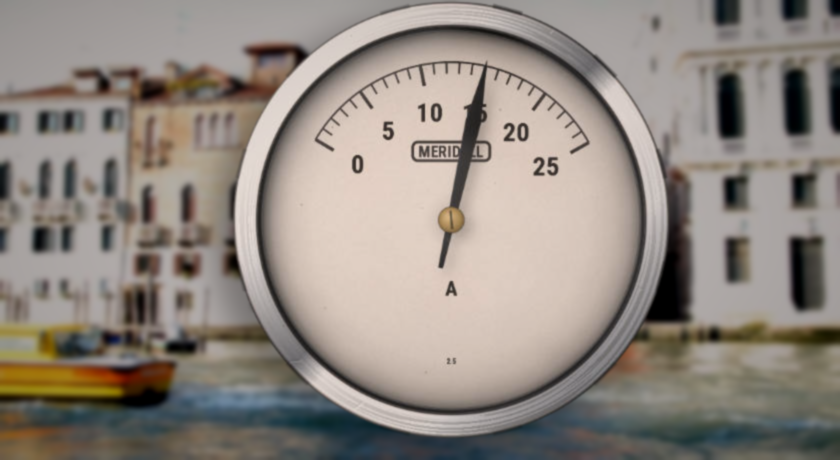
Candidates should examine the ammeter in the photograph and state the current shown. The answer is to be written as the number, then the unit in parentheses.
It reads 15 (A)
